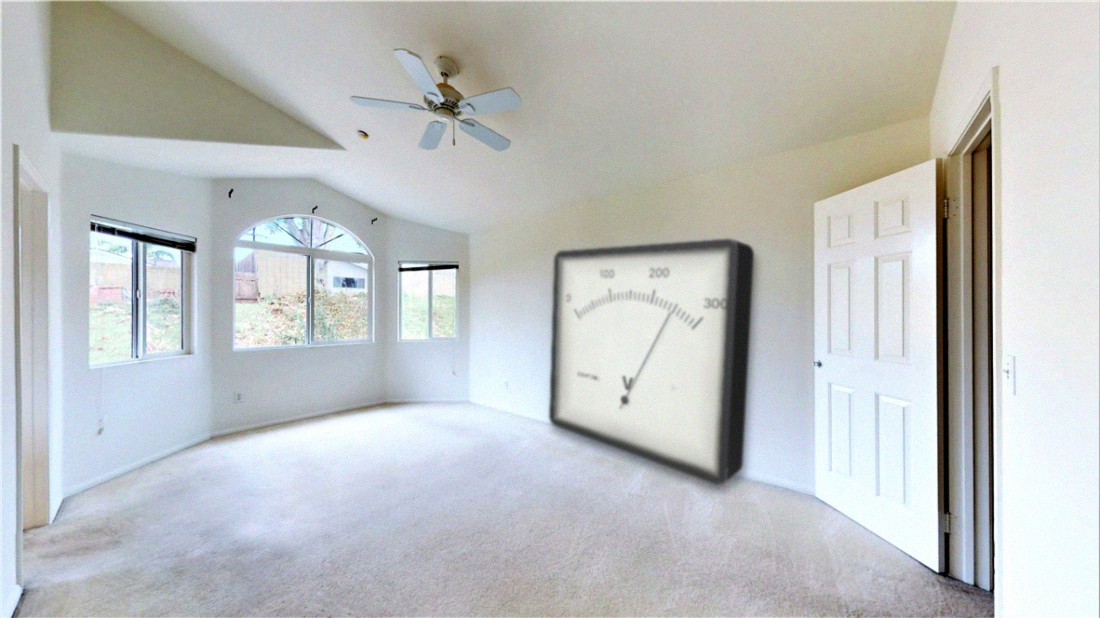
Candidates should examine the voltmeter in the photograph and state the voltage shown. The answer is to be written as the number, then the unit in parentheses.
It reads 250 (V)
